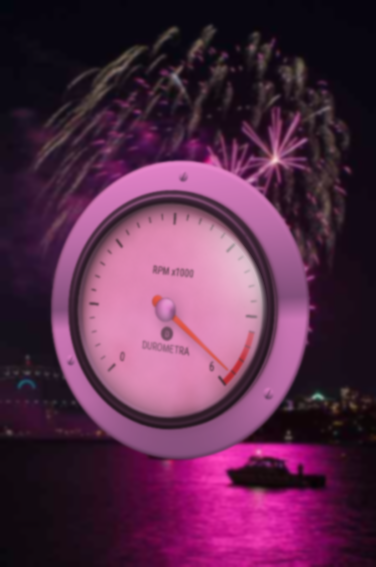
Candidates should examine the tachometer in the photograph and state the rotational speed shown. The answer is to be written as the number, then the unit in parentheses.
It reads 5800 (rpm)
